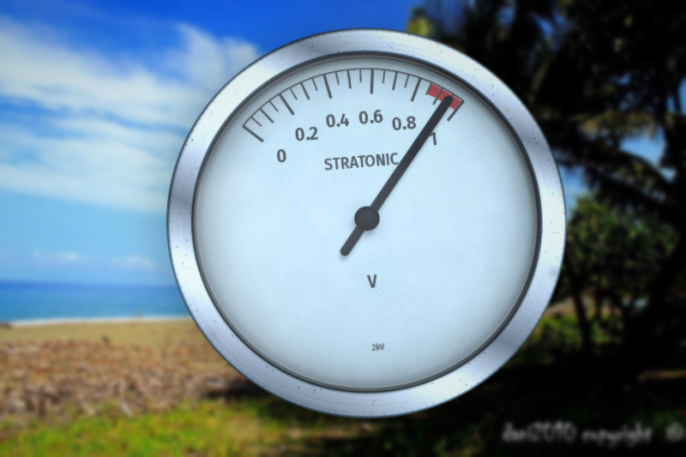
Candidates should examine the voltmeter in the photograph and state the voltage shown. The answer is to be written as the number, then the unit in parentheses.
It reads 0.95 (V)
